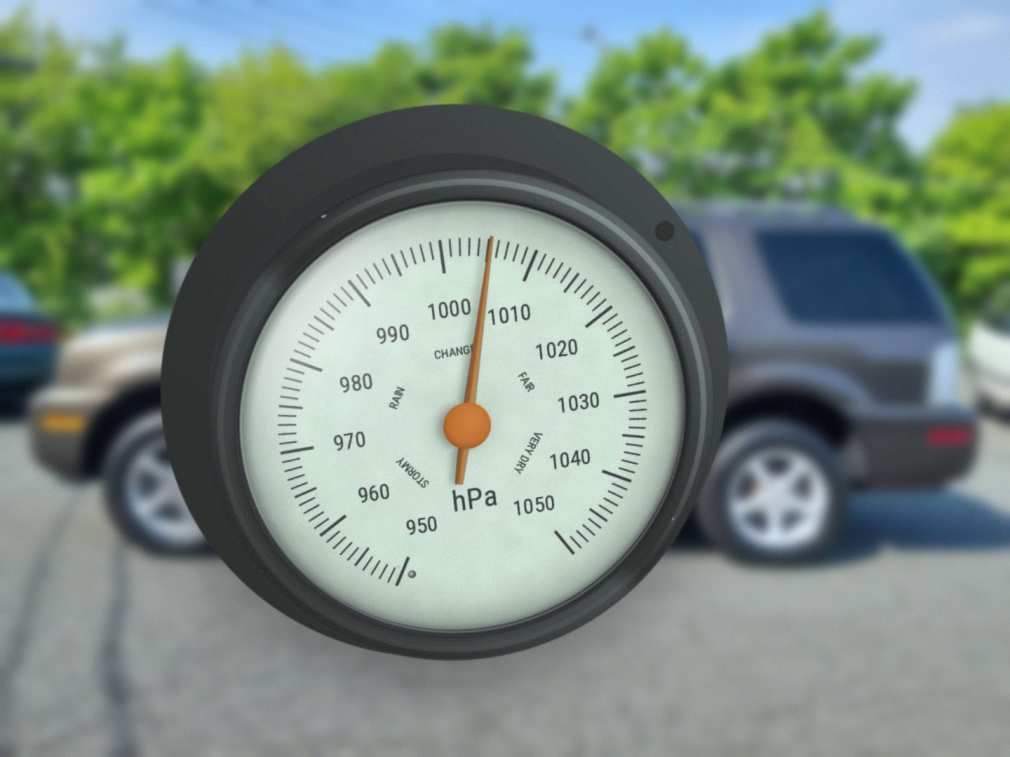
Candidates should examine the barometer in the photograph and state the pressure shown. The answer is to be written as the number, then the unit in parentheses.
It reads 1005 (hPa)
